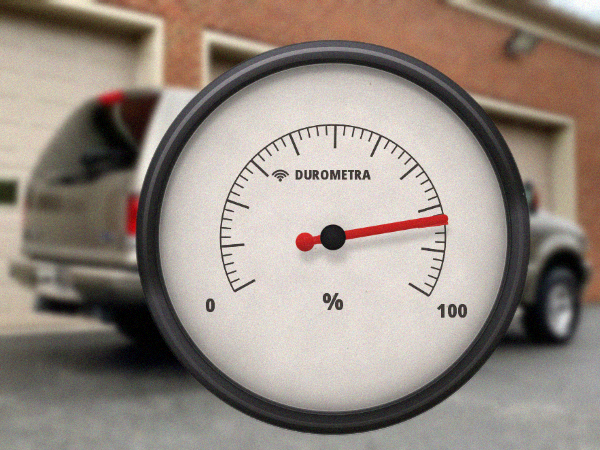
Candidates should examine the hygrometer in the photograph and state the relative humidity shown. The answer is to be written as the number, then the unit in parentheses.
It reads 83 (%)
